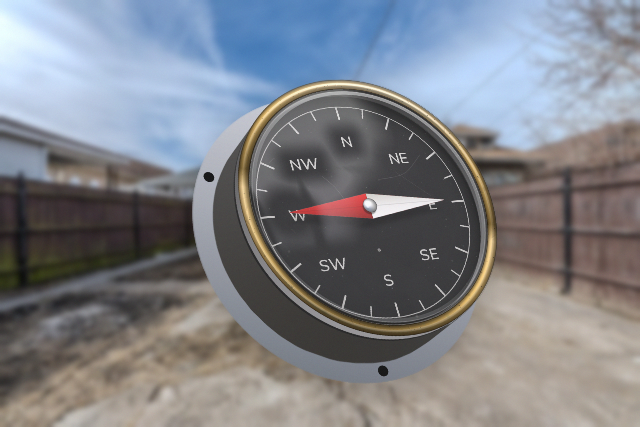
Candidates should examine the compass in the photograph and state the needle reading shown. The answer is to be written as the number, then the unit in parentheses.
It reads 270 (°)
